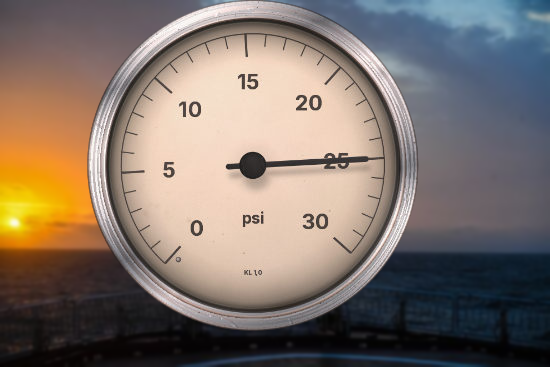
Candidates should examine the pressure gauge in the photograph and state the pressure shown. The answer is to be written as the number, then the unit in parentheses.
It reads 25 (psi)
